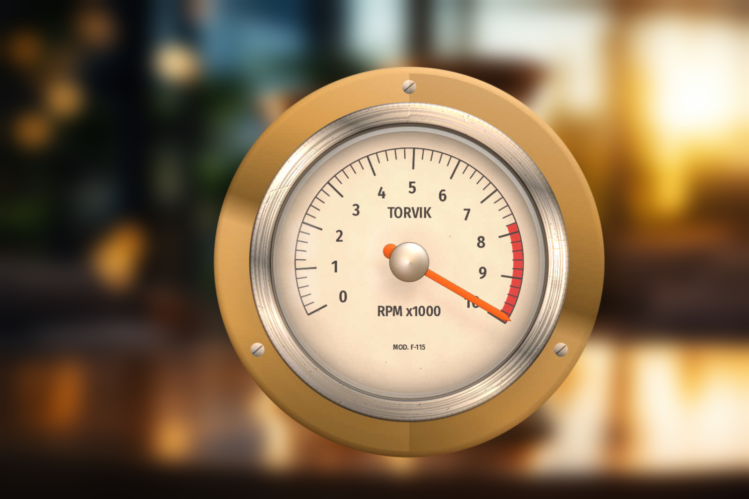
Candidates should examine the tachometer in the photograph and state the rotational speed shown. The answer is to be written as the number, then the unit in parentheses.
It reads 9900 (rpm)
